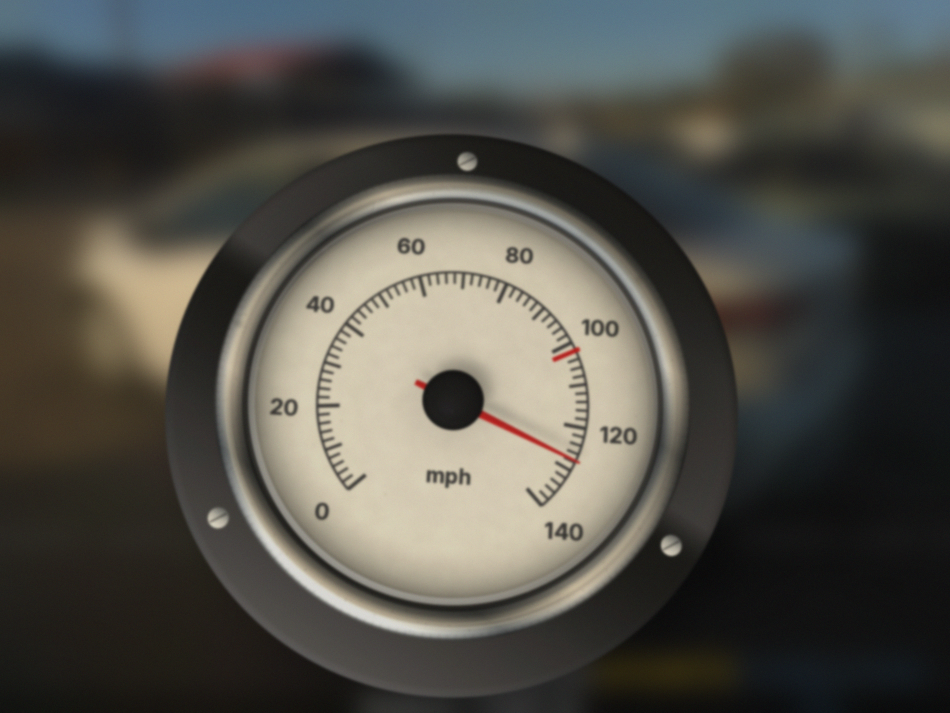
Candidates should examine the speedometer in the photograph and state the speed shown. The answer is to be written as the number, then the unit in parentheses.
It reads 128 (mph)
